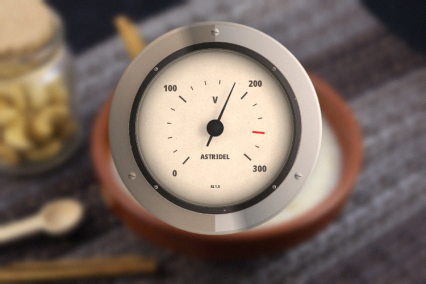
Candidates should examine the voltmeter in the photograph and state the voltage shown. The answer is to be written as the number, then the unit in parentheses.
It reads 180 (V)
